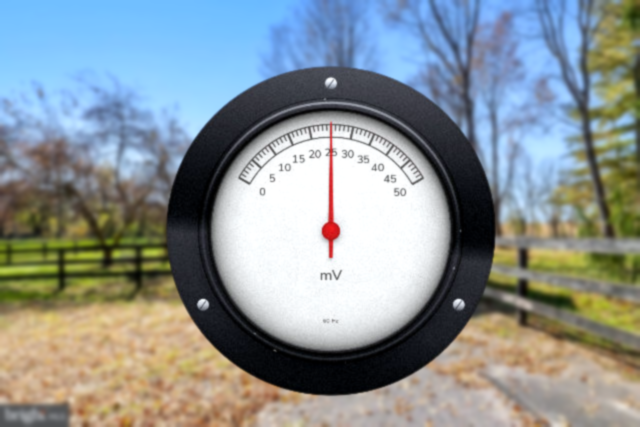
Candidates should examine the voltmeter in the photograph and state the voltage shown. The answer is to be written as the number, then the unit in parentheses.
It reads 25 (mV)
